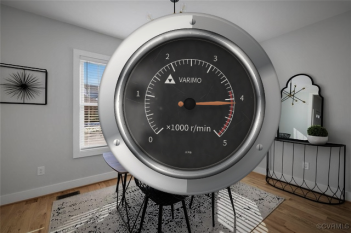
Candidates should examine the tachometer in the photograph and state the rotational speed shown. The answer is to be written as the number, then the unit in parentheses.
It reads 4100 (rpm)
